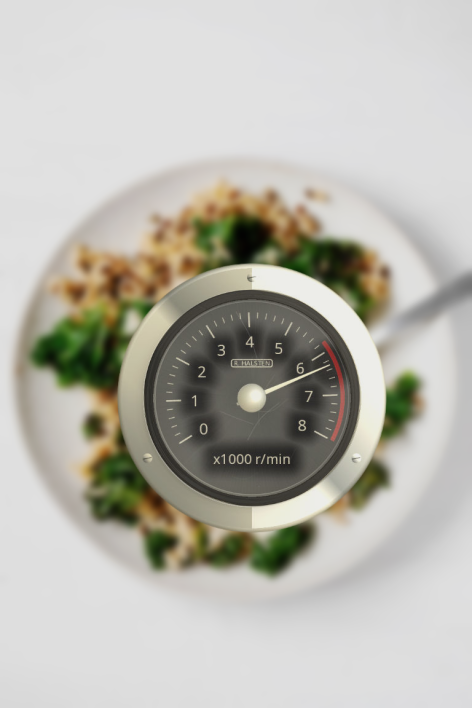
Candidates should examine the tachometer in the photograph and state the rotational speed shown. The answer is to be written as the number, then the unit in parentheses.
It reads 6300 (rpm)
